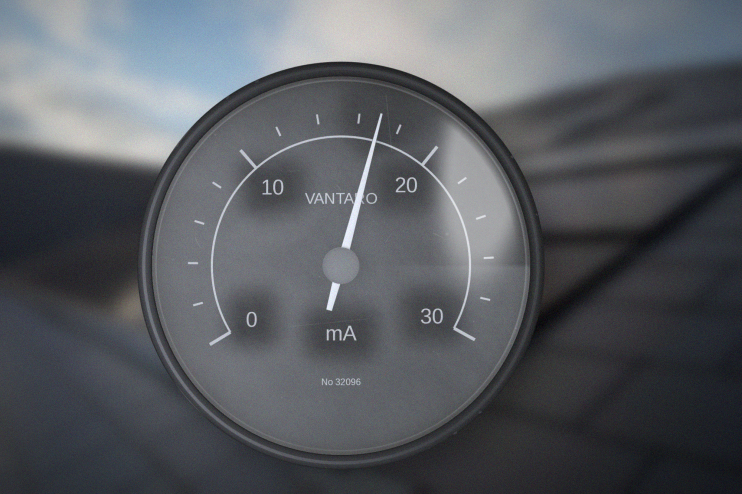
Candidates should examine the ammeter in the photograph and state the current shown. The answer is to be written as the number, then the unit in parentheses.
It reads 17 (mA)
